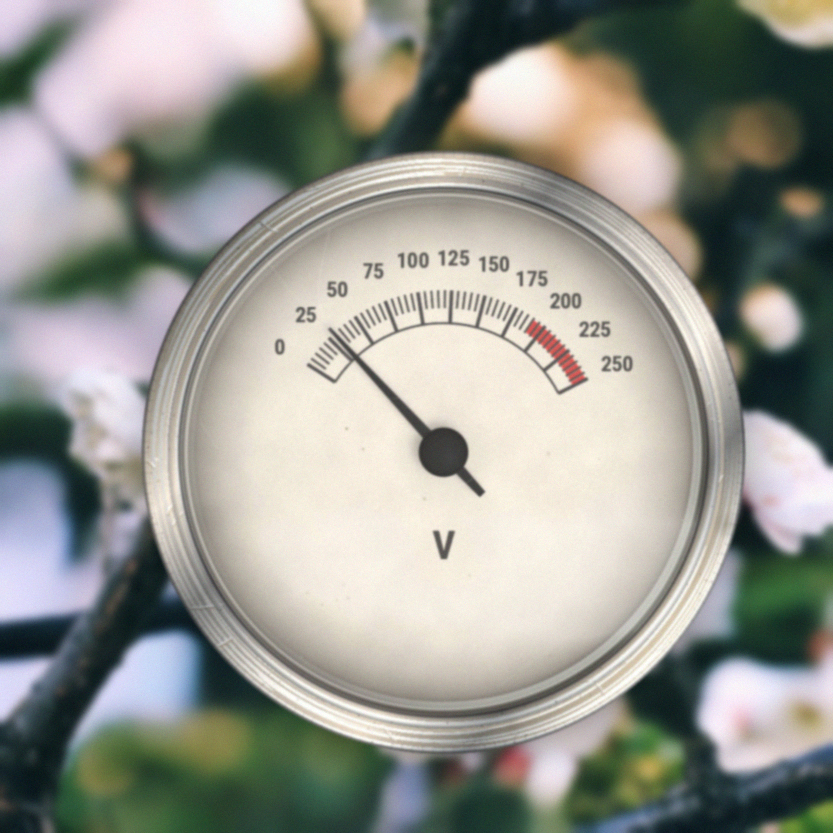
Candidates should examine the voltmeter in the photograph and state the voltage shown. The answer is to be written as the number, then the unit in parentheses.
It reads 30 (V)
